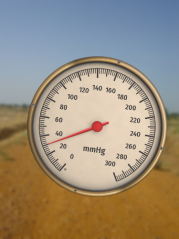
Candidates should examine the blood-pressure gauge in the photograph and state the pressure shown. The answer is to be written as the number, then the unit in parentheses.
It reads 30 (mmHg)
